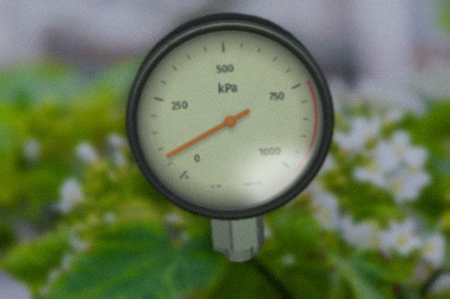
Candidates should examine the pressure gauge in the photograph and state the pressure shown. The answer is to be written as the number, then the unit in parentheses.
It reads 75 (kPa)
